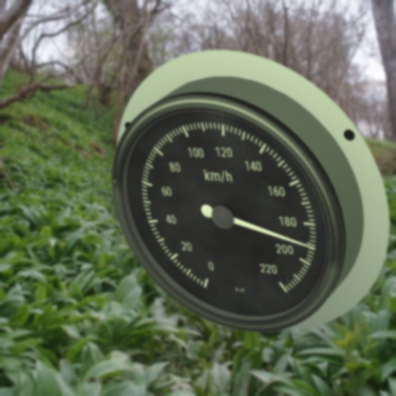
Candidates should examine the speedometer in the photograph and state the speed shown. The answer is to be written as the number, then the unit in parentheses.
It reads 190 (km/h)
